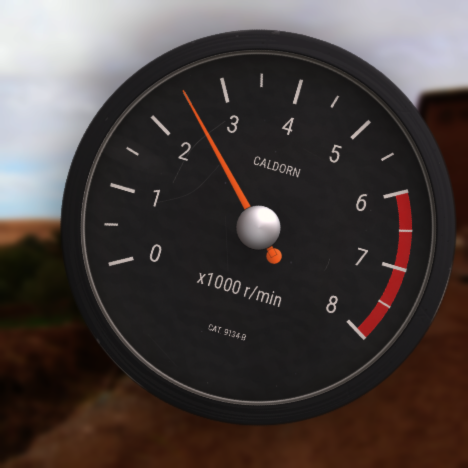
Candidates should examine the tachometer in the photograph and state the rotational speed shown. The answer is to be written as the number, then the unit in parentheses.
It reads 2500 (rpm)
